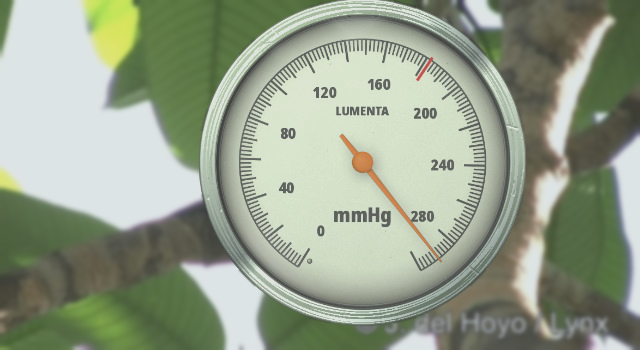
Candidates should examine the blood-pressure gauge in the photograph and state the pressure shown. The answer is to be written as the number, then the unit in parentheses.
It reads 290 (mmHg)
